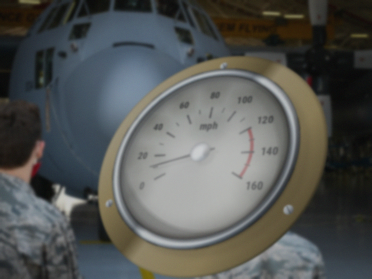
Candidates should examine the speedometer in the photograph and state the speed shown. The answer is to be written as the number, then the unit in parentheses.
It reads 10 (mph)
